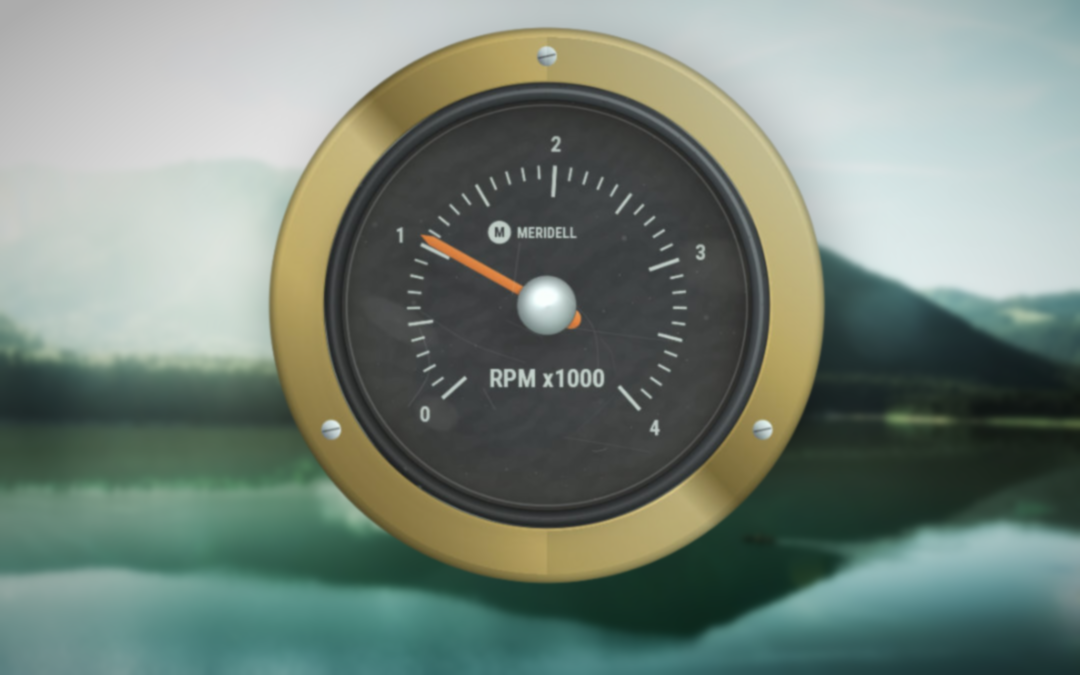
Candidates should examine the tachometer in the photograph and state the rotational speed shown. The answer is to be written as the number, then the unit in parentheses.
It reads 1050 (rpm)
